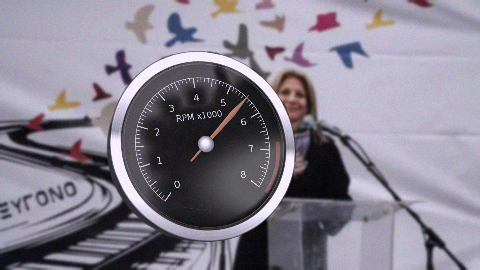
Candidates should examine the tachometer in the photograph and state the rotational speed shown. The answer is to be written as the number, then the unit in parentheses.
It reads 5500 (rpm)
